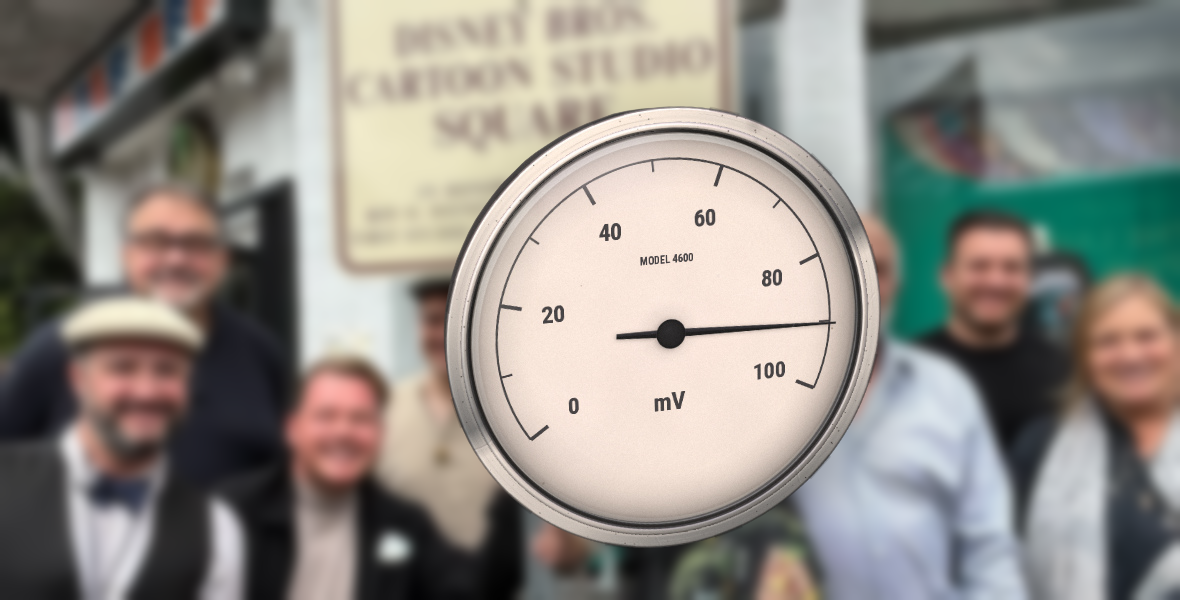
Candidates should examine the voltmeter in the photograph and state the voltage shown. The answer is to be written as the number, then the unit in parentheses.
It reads 90 (mV)
